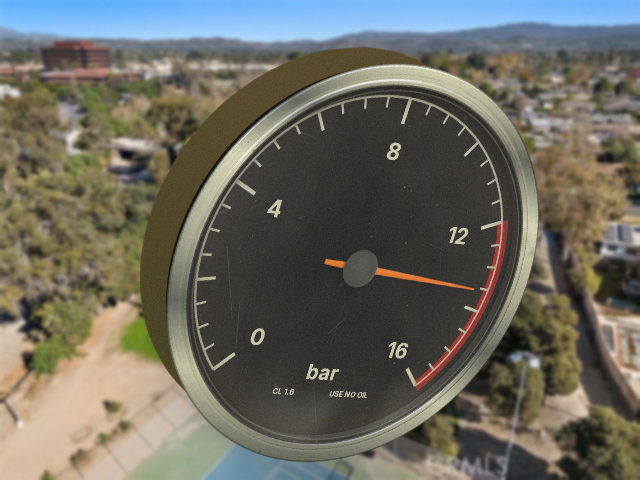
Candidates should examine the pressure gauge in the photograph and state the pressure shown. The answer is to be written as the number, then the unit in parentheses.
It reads 13.5 (bar)
